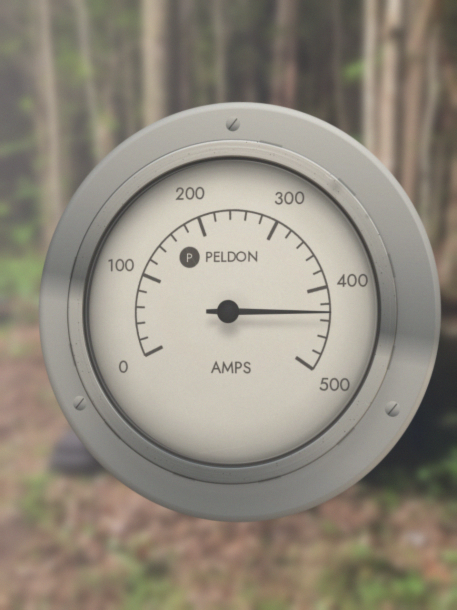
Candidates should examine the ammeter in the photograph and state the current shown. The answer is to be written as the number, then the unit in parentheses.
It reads 430 (A)
